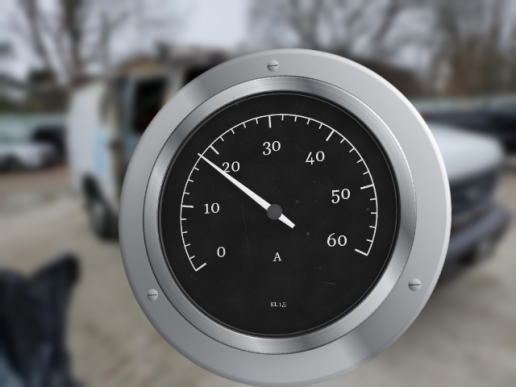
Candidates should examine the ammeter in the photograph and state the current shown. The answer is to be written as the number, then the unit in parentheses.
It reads 18 (A)
